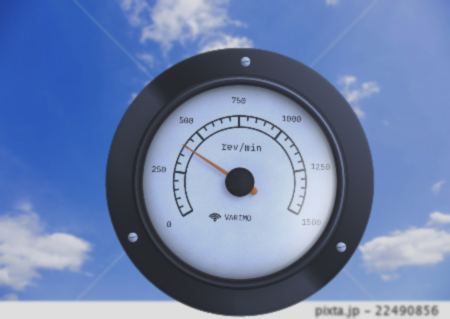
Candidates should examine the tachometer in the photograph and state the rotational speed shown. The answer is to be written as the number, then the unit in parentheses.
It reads 400 (rpm)
